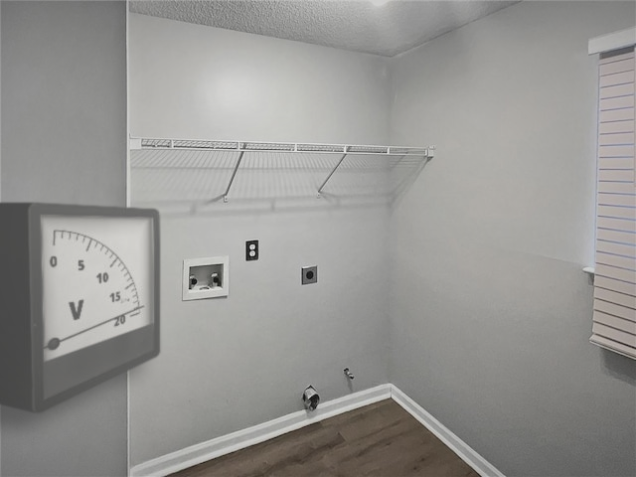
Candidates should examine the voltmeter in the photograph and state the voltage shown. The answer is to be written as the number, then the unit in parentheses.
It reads 19 (V)
